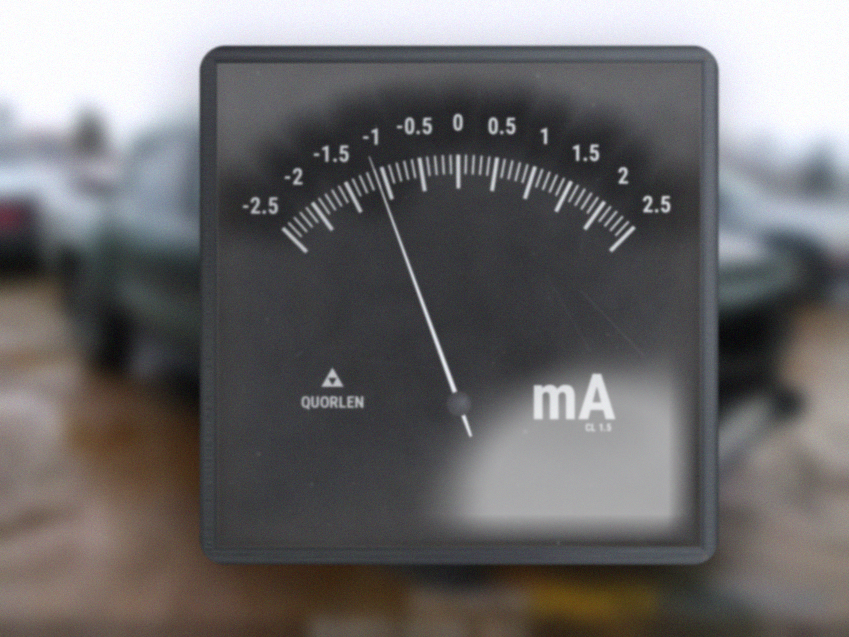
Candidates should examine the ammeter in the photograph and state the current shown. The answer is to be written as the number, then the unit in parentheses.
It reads -1.1 (mA)
